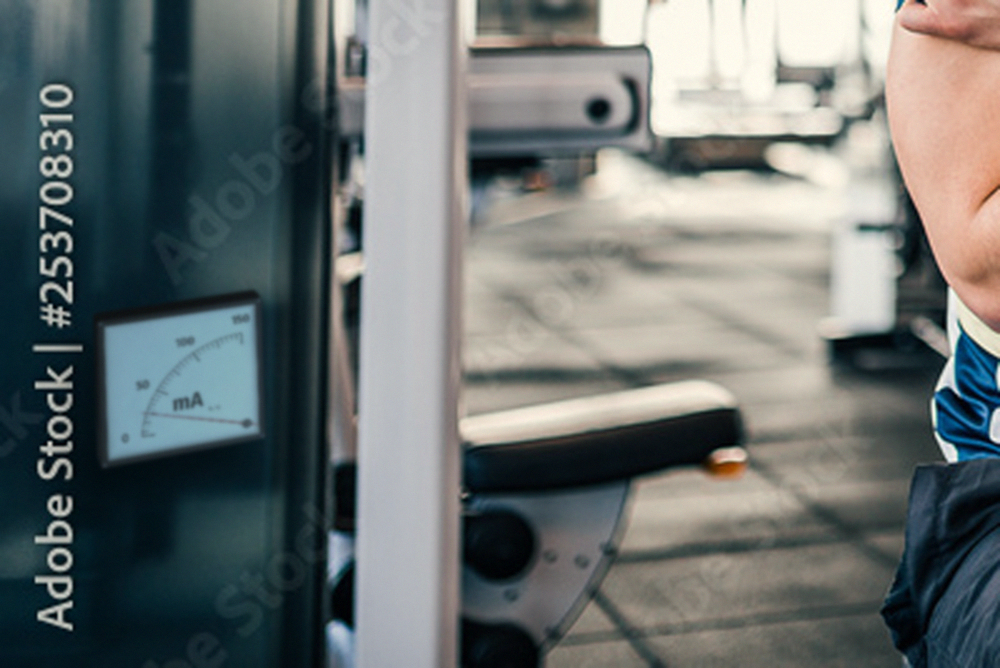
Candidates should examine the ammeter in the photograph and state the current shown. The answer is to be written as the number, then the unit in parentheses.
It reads 25 (mA)
